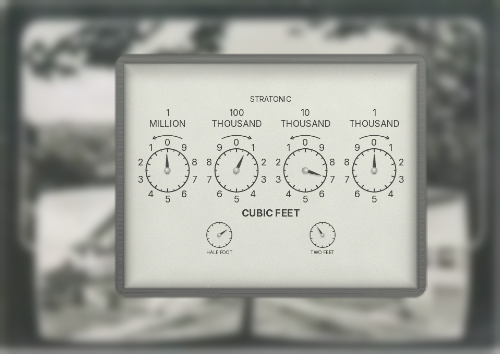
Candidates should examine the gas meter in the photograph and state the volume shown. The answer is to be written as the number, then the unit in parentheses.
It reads 7000 (ft³)
